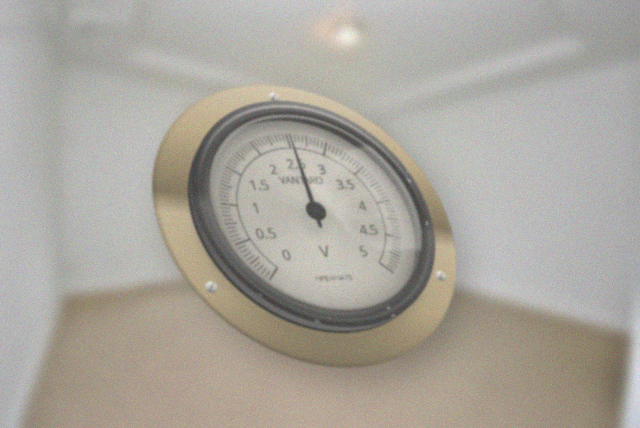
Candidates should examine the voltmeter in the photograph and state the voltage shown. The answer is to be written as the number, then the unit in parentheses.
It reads 2.5 (V)
